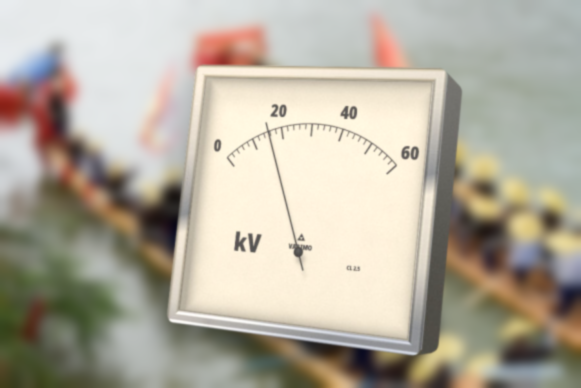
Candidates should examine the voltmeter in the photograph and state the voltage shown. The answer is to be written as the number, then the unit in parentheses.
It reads 16 (kV)
